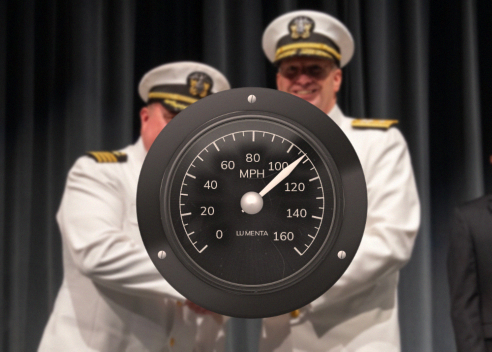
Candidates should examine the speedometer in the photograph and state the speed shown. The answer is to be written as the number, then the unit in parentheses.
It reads 107.5 (mph)
